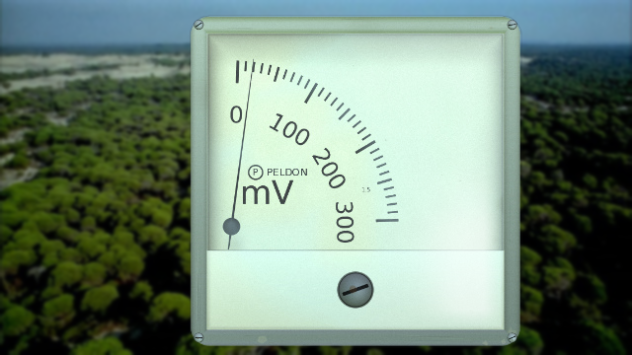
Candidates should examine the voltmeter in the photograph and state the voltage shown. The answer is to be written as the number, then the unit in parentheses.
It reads 20 (mV)
